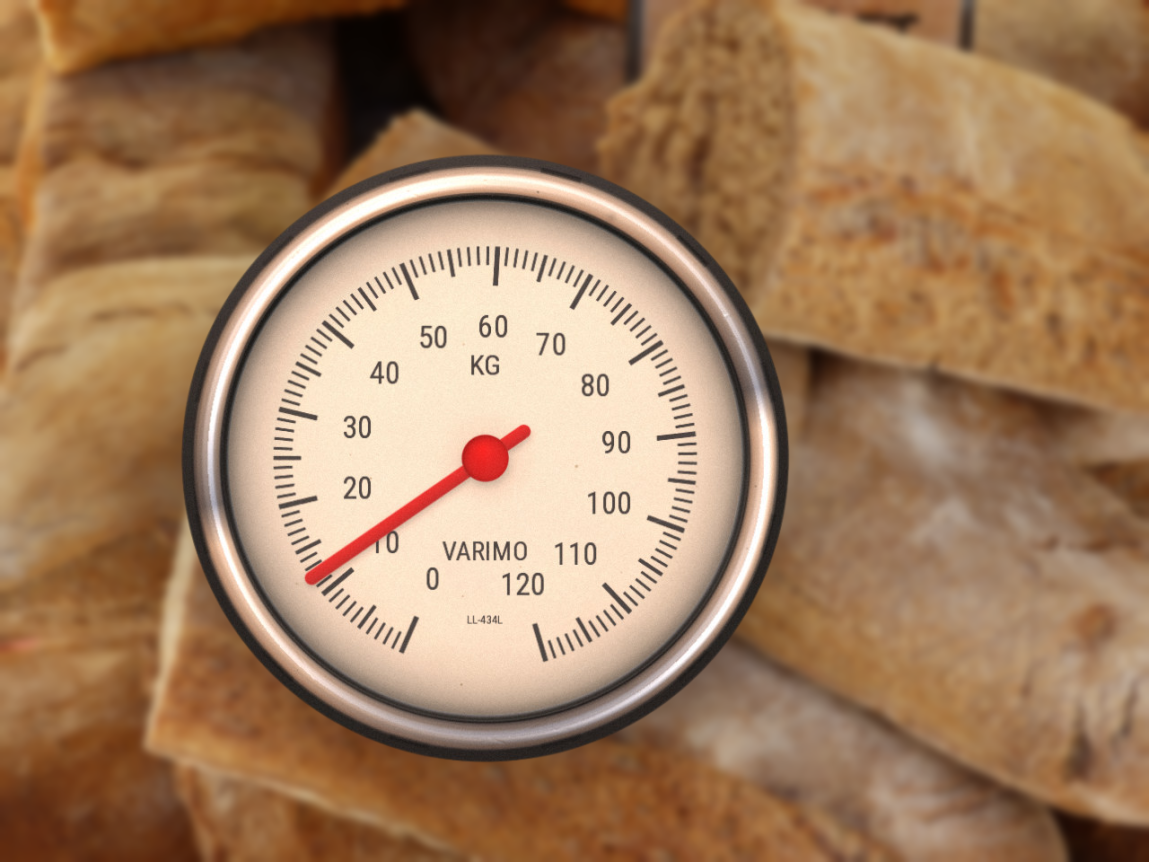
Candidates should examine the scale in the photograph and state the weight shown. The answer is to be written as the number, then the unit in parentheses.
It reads 12 (kg)
